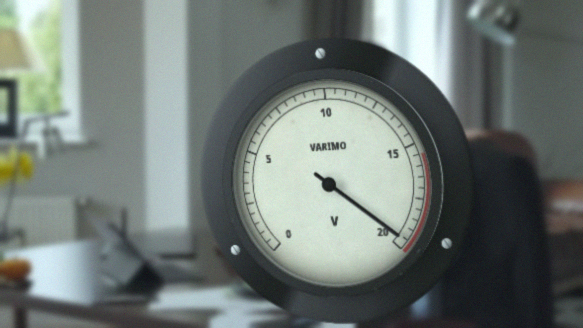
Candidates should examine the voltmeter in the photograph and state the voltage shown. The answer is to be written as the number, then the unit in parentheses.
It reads 19.5 (V)
